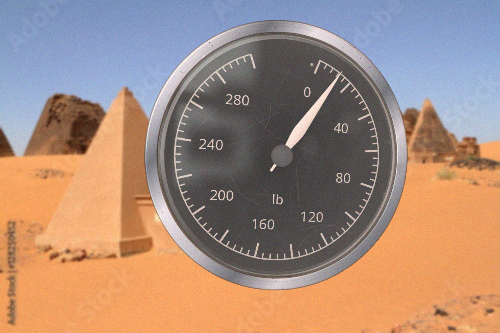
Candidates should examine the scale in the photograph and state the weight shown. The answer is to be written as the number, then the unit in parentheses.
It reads 12 (lb)
